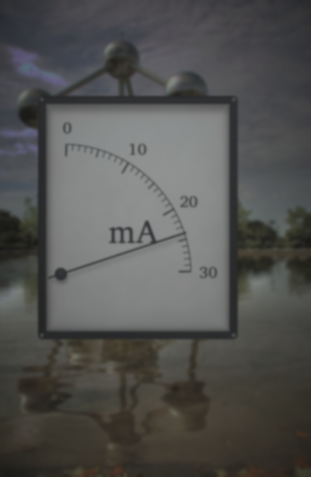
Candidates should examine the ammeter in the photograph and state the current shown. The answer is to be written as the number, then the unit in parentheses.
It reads 24 (mA)
